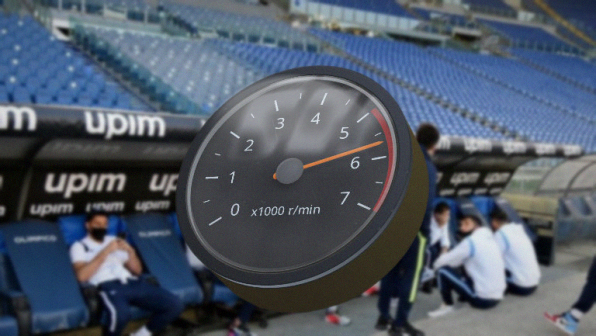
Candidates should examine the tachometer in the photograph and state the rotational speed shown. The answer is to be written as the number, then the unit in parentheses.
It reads 5750 (rpm)
